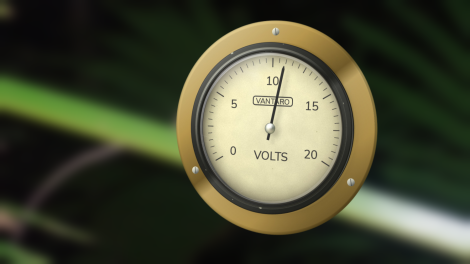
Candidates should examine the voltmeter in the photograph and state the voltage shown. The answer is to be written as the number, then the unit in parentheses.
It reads 11 (V)
